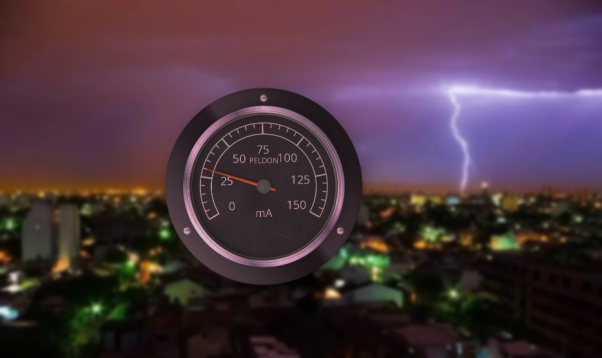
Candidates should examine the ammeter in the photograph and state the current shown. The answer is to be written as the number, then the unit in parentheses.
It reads 30 (mA)
